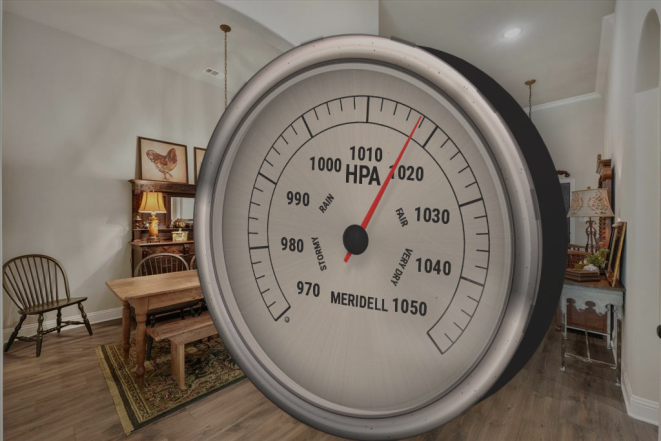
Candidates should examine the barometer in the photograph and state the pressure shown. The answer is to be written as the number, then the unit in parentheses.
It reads 1018 (hPa)
